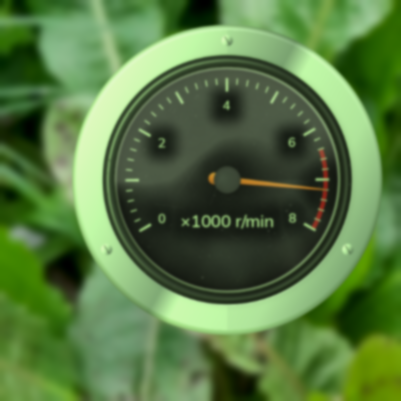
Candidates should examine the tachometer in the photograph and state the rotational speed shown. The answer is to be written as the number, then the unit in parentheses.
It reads 7200 (rpm)
